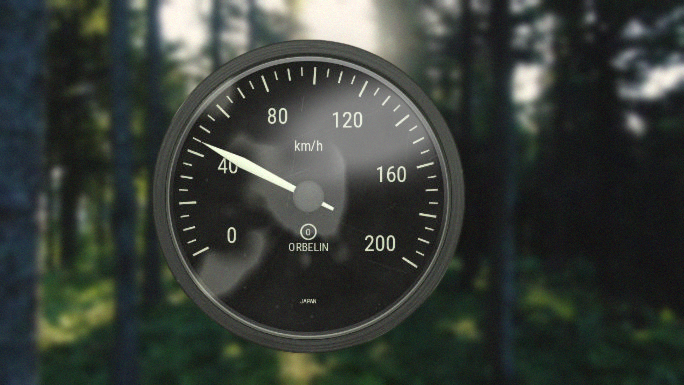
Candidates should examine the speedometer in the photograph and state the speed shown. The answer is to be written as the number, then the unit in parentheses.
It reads 45 (km/h)
